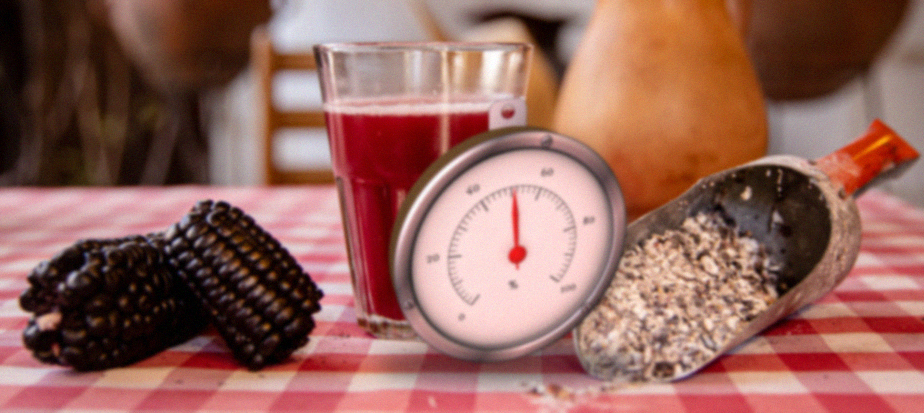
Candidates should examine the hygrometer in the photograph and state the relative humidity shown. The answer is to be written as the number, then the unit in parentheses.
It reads 50 (%)
